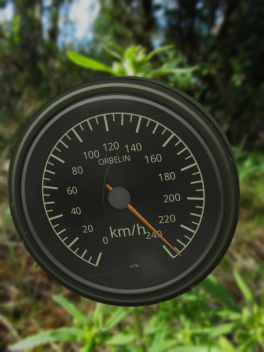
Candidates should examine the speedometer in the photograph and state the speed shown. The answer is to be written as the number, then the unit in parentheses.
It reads 235 (km/h)
